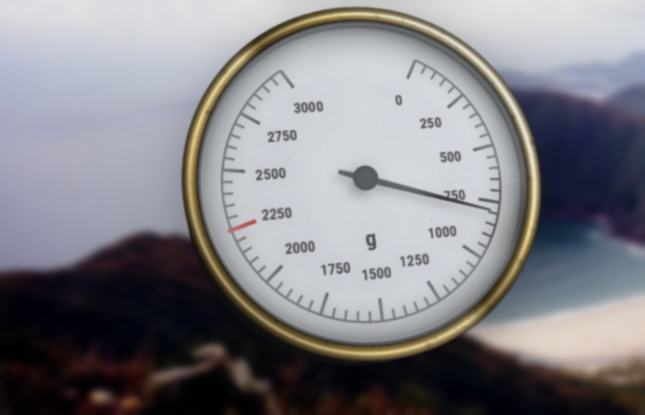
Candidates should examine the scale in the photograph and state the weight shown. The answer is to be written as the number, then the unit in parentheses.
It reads 800 (g)
